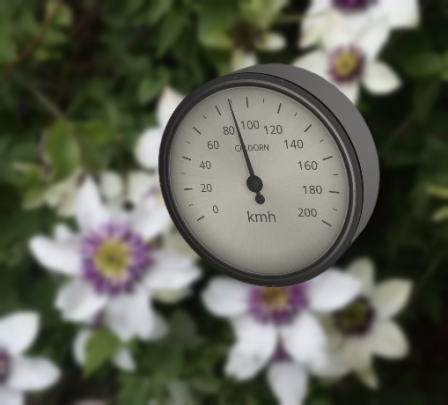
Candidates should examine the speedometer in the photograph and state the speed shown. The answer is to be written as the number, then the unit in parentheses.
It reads 90 (km/h)
